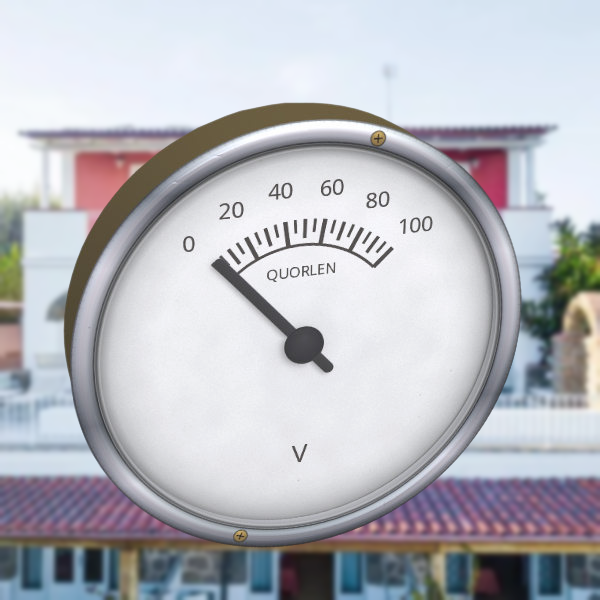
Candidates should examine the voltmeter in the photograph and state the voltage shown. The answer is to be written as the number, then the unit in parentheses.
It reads 2.5 (V)
